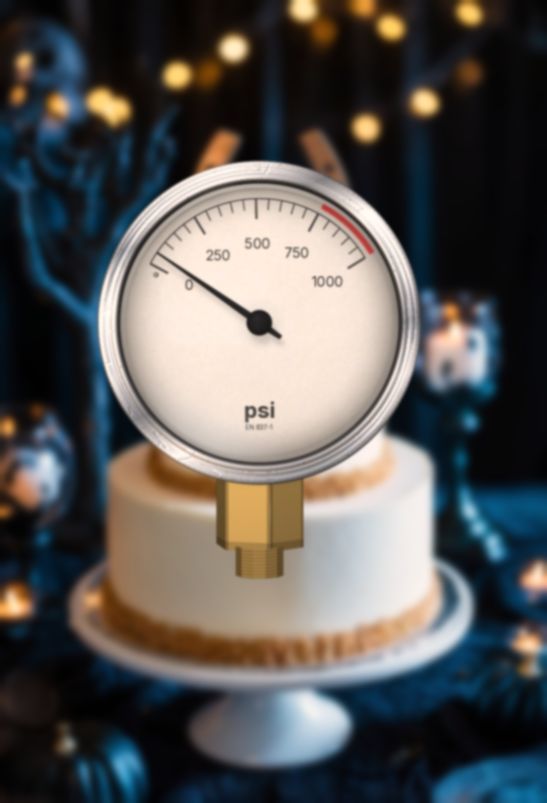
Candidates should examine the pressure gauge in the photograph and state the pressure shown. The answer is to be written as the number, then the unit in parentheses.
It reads 50 (psi)
